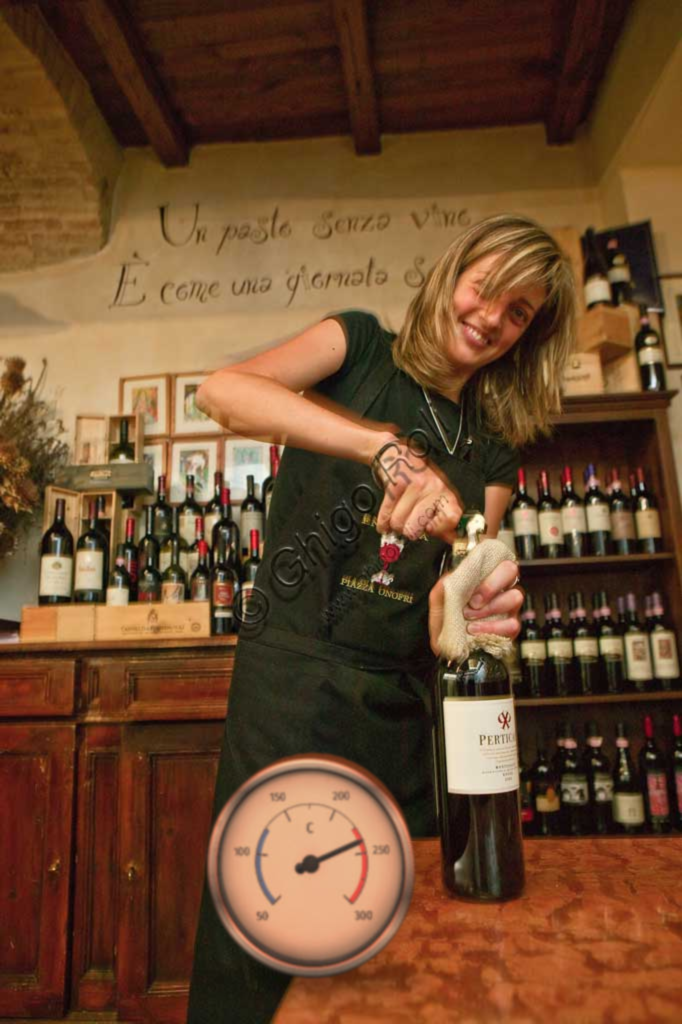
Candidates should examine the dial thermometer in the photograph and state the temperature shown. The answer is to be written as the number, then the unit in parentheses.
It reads 237.5 (°C)
